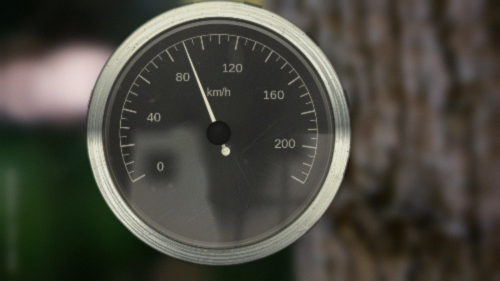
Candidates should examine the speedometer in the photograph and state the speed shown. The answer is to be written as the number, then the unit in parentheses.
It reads 90 (km/h)
